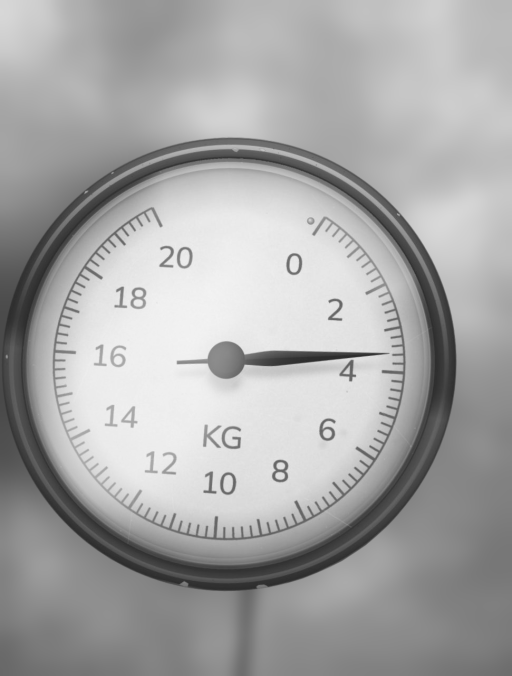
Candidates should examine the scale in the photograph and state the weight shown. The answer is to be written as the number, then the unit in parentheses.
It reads 3.6 (kg)
